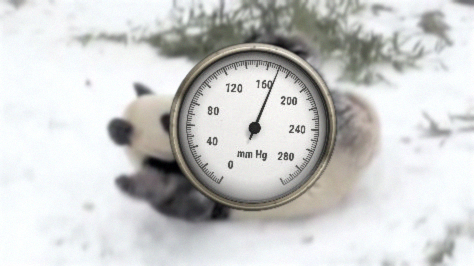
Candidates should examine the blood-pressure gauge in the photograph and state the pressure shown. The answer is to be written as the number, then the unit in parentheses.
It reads 170 (mmHg)
